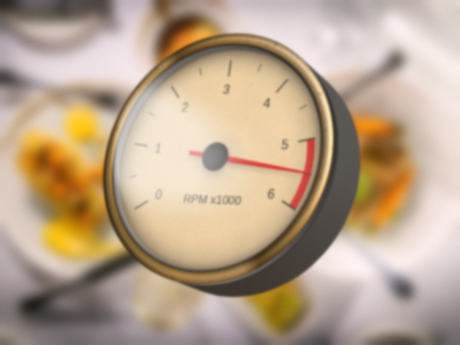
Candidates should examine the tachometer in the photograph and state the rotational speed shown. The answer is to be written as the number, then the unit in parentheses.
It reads 5500 (rpm)
